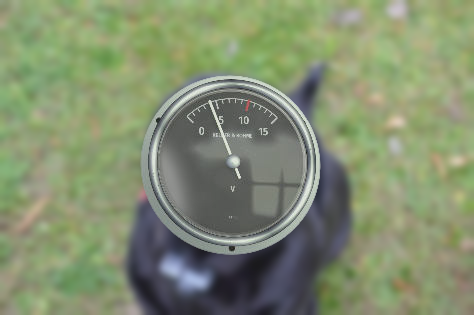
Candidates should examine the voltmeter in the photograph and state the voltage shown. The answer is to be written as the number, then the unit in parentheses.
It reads 4 (V)
